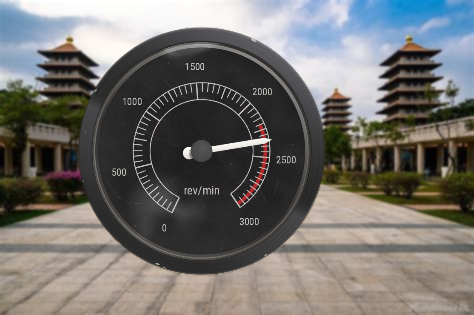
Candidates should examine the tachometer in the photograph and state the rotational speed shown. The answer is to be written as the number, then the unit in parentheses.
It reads 2350 (rpm)
